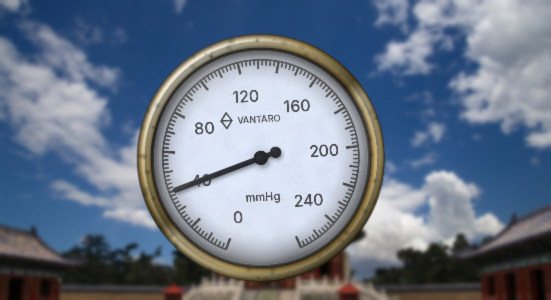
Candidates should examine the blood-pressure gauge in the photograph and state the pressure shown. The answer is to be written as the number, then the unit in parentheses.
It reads 40 (mmHg)
